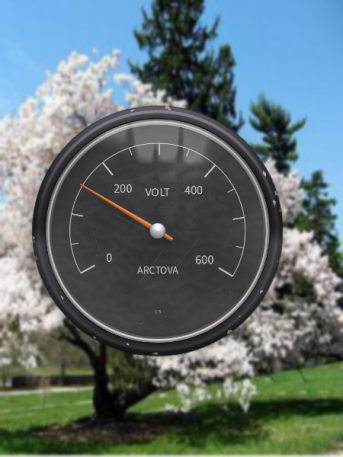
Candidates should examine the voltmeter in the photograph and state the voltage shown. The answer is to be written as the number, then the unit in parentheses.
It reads 150 (V)
